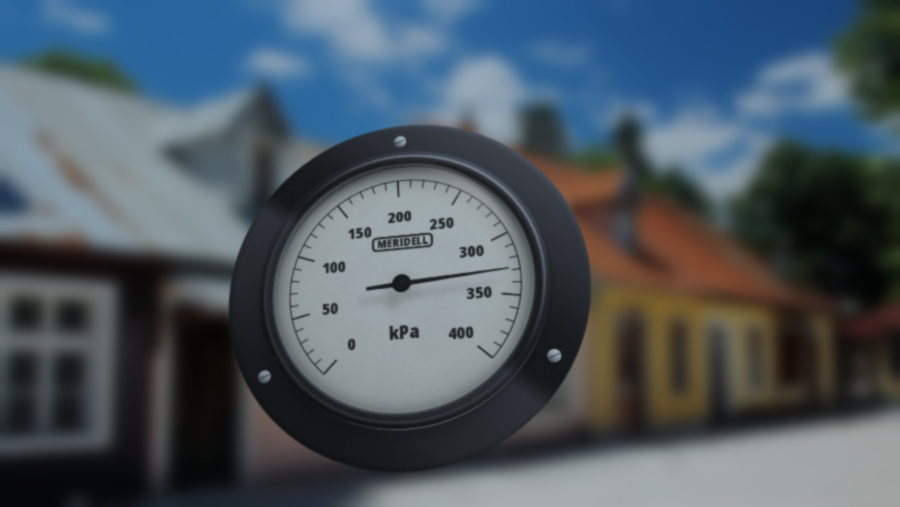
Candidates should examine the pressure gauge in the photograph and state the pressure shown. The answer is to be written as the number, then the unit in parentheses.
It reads 330 (kPa)
